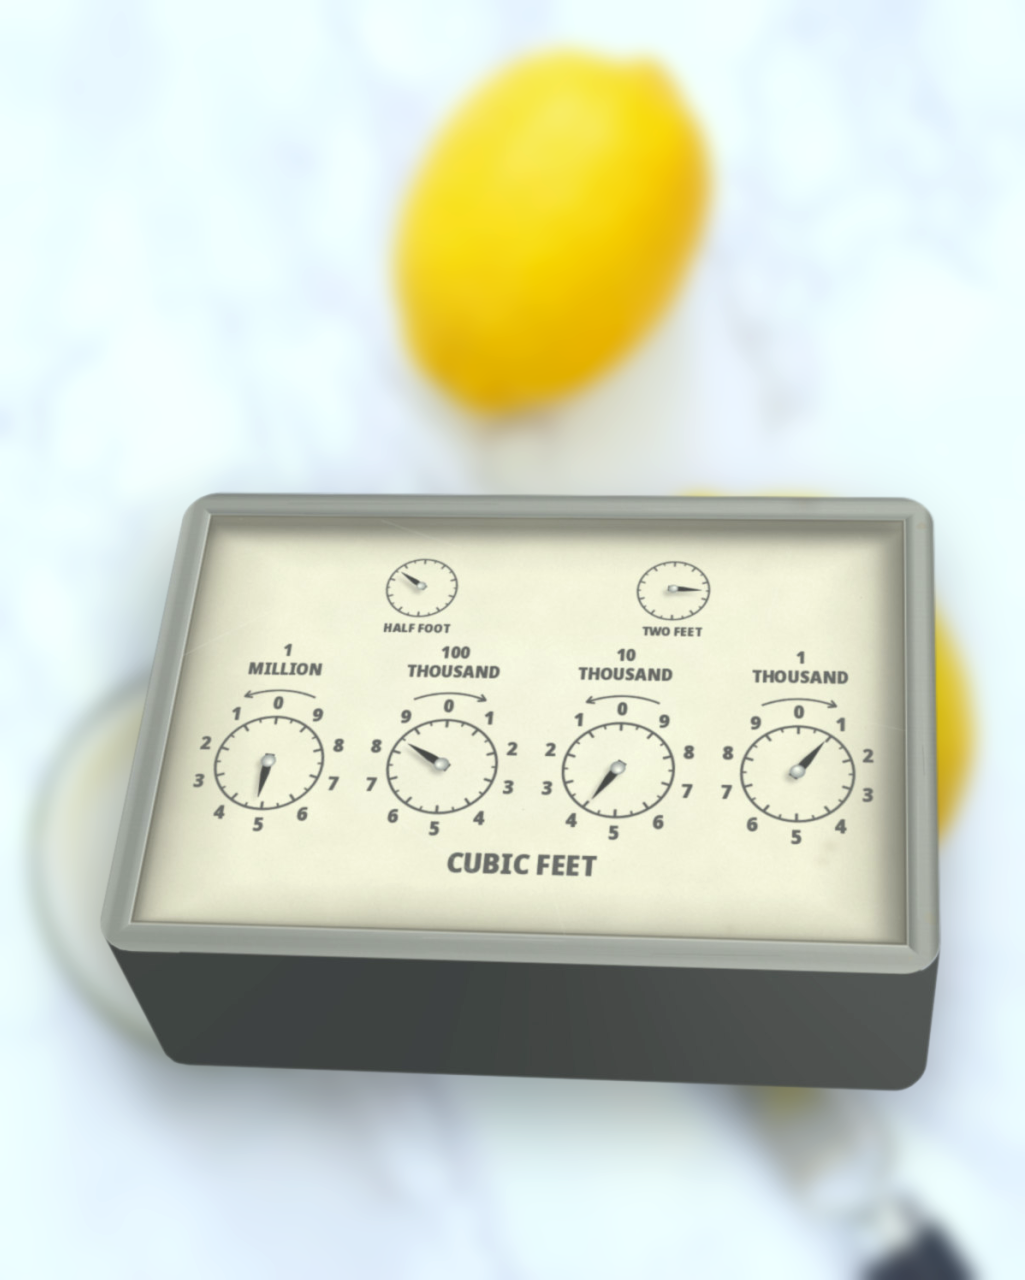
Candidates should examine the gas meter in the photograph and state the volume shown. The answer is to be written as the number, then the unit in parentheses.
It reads 484100 (ft³)
